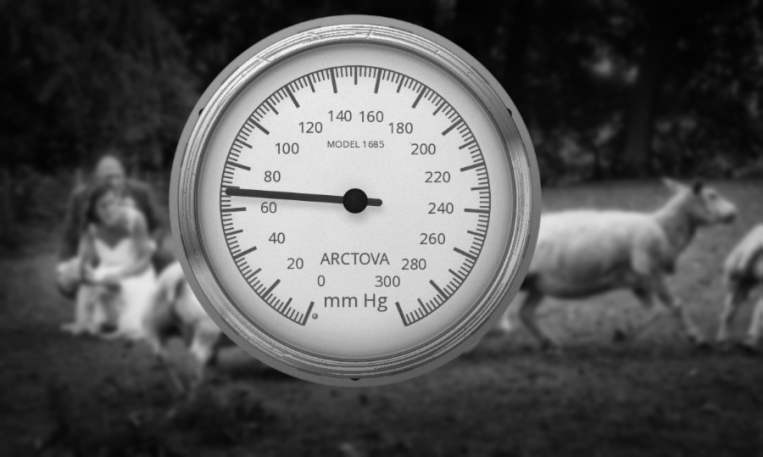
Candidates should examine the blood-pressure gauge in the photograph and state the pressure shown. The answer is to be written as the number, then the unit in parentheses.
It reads 68 (mmHg)
